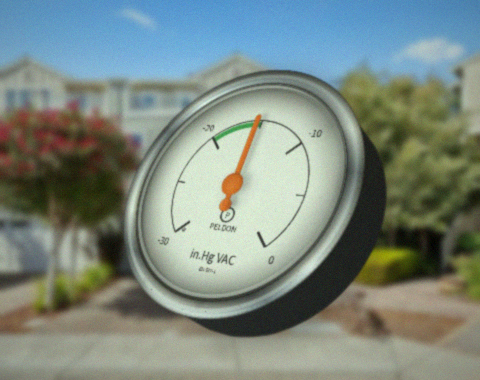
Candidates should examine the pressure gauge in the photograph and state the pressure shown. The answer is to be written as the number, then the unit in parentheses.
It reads -15 (inHg)
